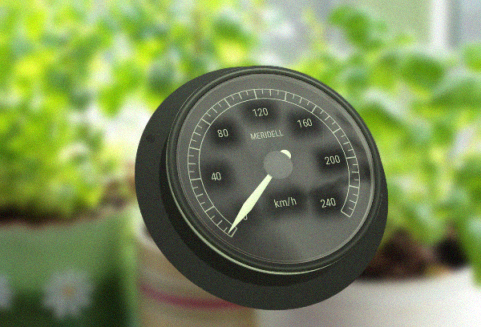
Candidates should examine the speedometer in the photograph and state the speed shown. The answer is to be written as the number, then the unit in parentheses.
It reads 2.5 (km/h)
